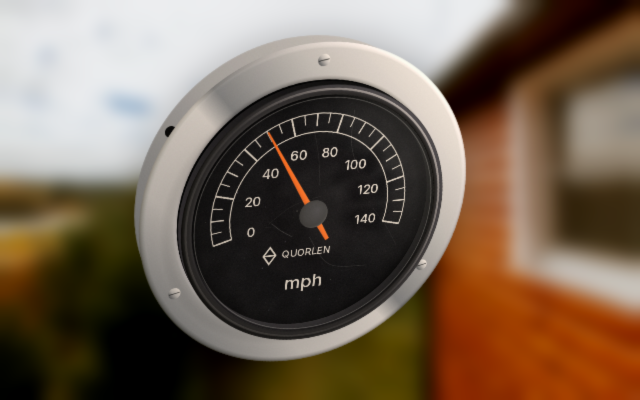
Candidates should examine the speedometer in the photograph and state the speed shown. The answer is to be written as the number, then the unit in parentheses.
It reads 50 (mph)
